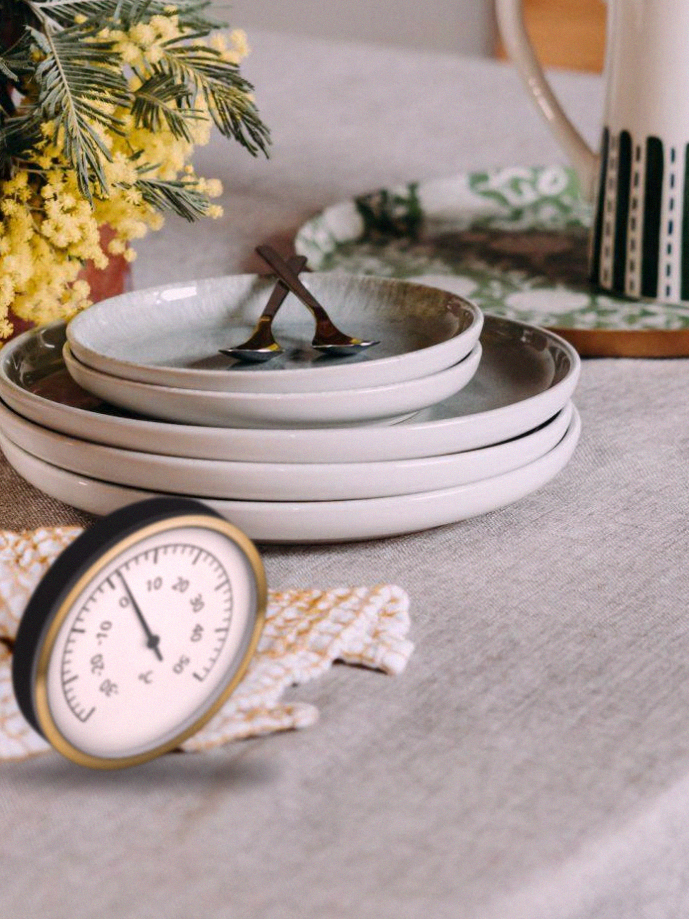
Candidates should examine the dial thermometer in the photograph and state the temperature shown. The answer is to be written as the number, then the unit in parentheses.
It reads 2 (°C)
